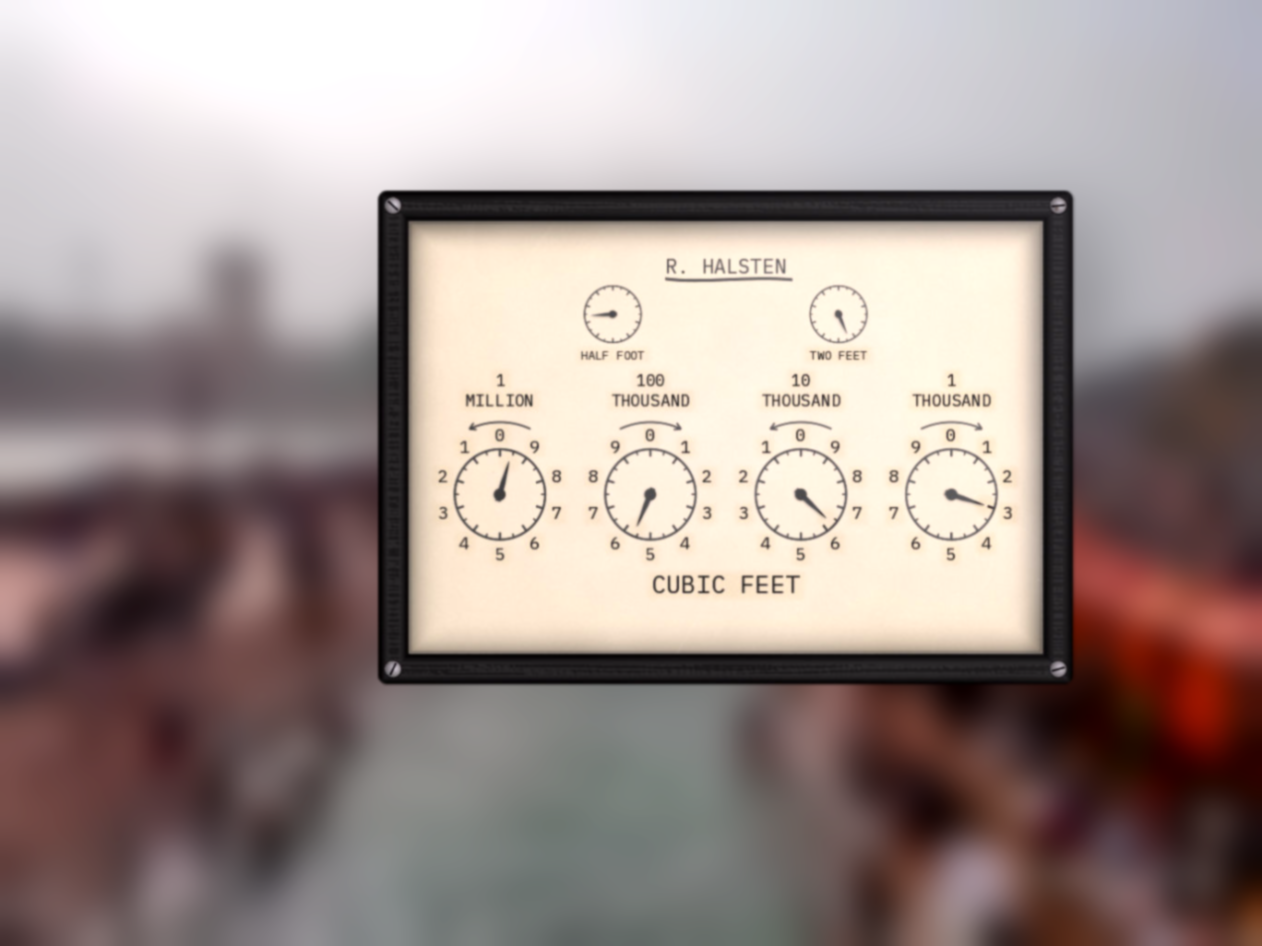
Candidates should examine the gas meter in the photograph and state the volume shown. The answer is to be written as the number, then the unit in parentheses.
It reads 956300 (ft³)
